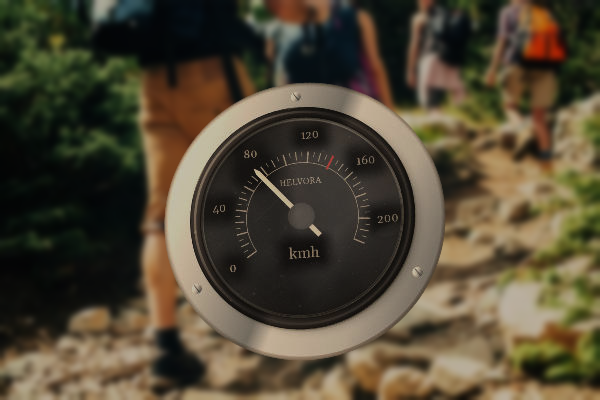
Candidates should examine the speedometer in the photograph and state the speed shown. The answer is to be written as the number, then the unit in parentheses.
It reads 75 (km/h)
